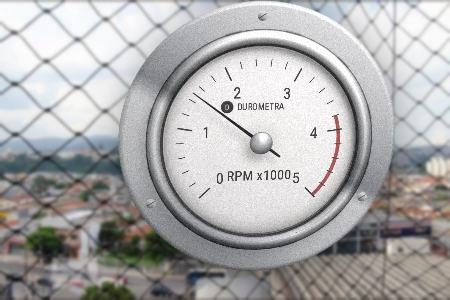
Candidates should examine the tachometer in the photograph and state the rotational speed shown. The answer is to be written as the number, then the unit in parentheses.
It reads 1500 (rpm)
